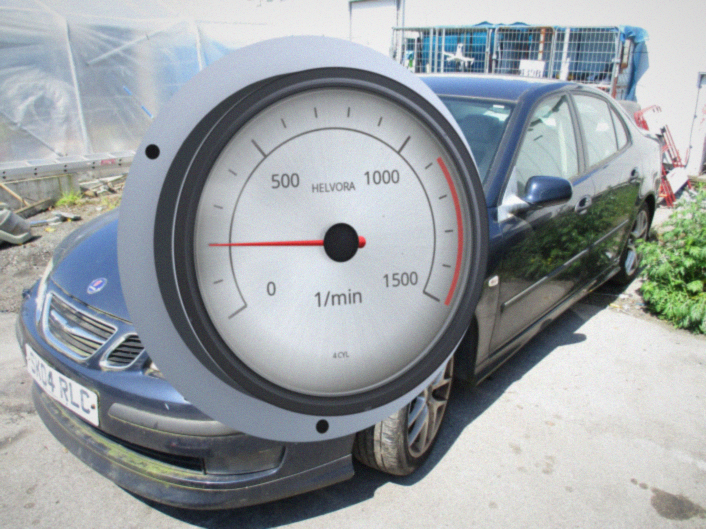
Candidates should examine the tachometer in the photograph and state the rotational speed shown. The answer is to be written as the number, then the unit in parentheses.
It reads 200 (rpm)
